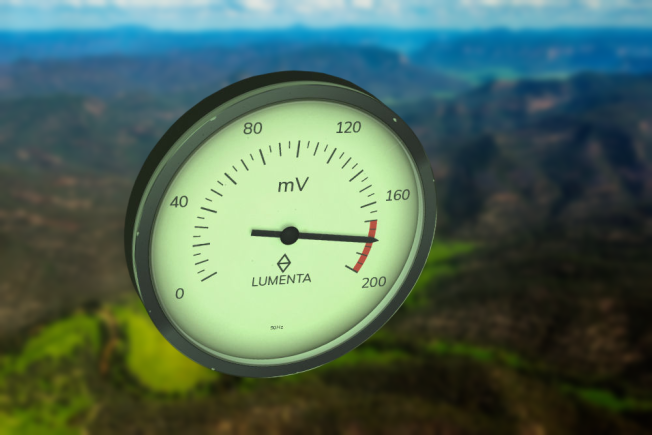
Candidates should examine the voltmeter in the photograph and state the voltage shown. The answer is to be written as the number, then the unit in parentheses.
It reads 180 (mV)
